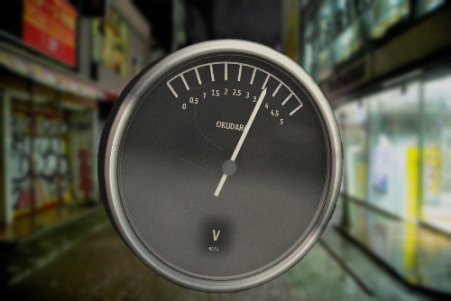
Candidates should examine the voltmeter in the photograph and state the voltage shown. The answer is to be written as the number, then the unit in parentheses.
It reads 3.5 (V)
